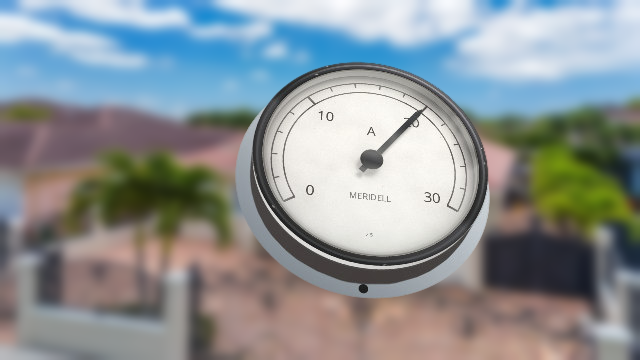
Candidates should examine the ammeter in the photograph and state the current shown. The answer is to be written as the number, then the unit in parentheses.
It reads 20 (A)
